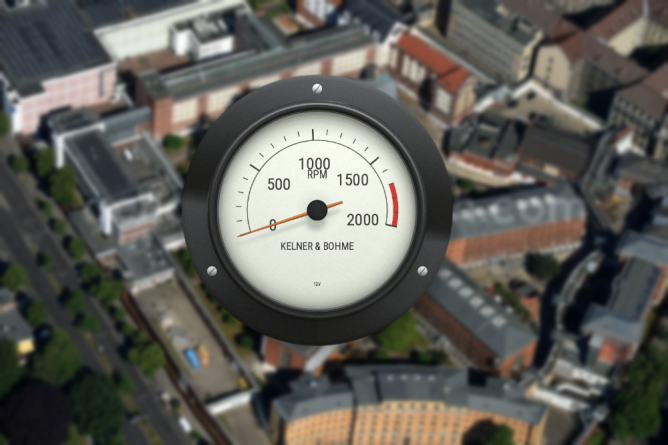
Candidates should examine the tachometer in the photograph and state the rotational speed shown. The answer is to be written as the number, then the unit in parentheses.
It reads 0 (rpm)
